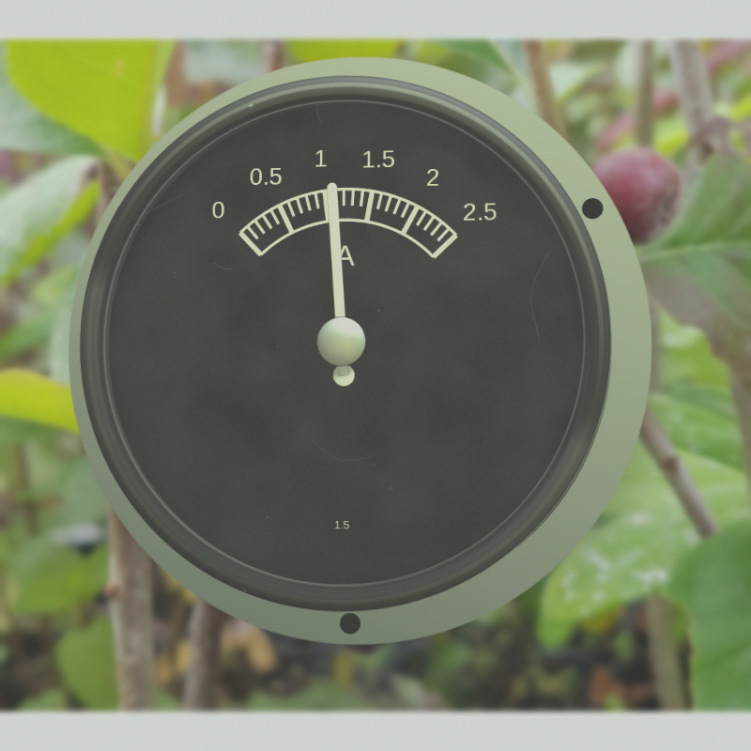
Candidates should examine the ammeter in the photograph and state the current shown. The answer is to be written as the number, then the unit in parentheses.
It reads 1.1 (A)
